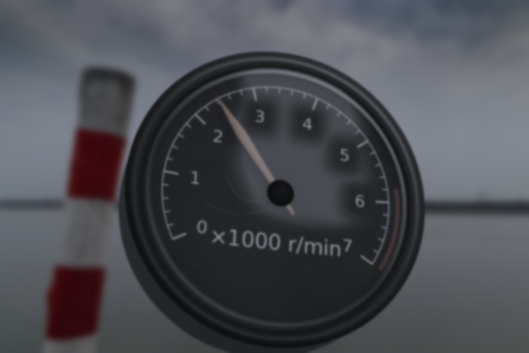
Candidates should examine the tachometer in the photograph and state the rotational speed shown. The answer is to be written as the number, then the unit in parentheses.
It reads 2400 (rpm)
